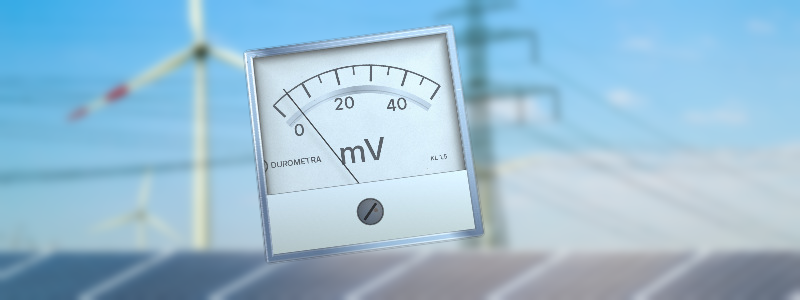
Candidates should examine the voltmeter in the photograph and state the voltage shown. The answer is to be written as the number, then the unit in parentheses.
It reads 5 (mV)
